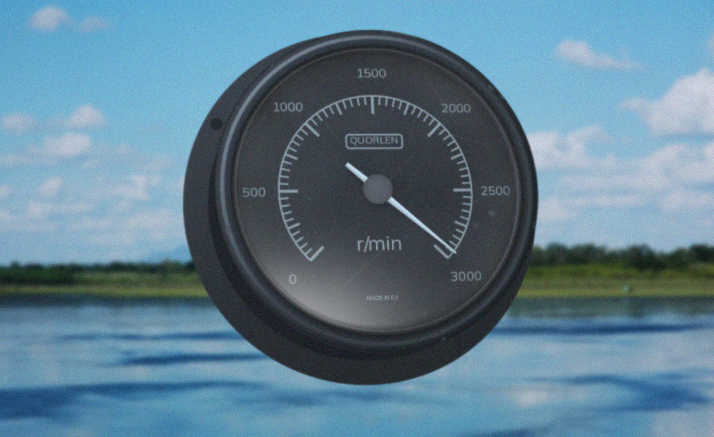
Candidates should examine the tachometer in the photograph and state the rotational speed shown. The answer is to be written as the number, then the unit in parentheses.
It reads 2950 (rpm)
